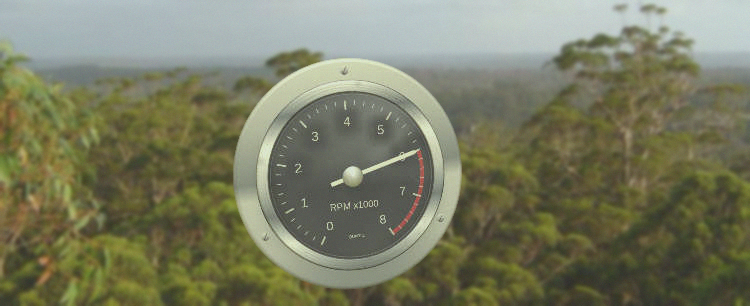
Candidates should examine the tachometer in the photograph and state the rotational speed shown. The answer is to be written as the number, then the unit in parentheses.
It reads 6000 (rpm)
